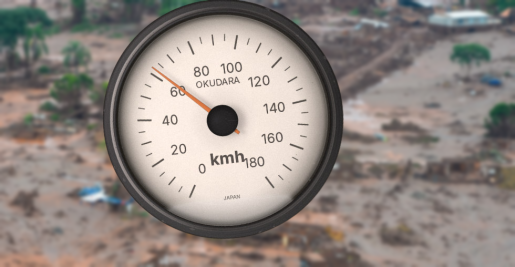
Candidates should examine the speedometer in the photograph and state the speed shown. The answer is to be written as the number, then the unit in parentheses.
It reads 62.5 (km/h)
